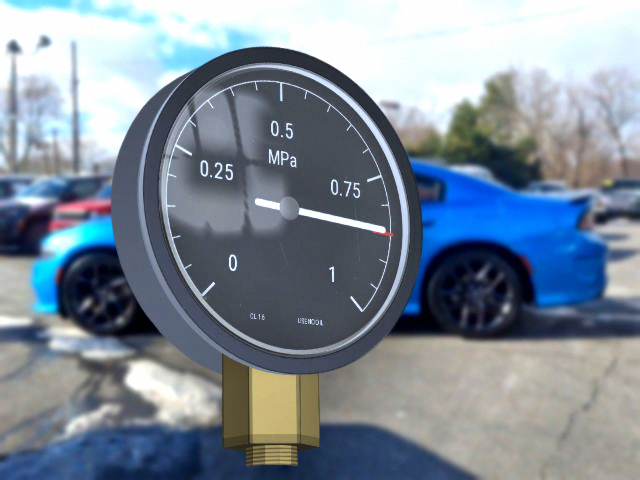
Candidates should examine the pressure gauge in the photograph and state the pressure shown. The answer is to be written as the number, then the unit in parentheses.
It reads 0.85 (MPa)
